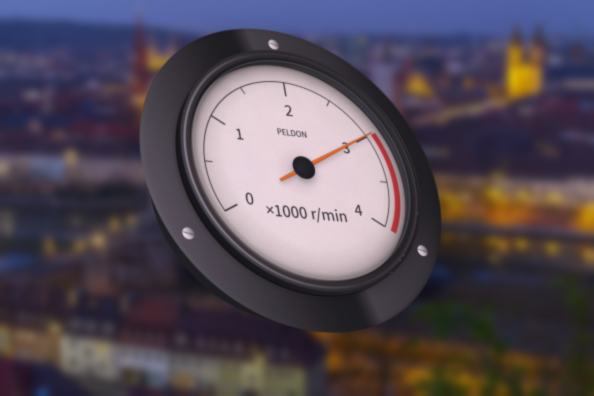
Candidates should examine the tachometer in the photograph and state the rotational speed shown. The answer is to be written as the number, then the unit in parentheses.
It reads 3000 (rpm)
